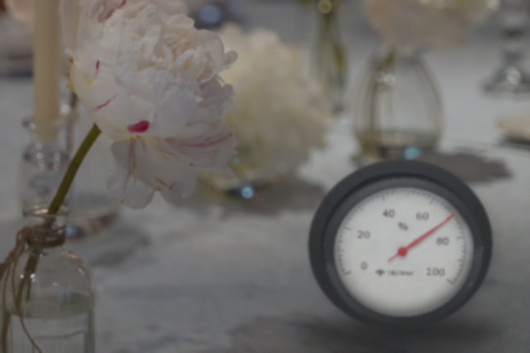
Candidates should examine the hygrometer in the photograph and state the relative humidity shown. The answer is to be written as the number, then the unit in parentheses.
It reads 70 (%)
